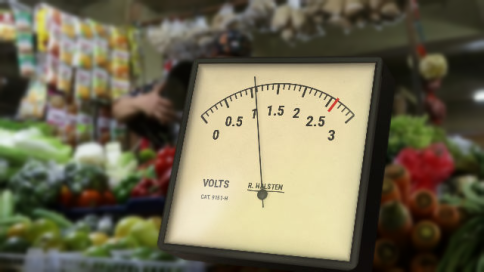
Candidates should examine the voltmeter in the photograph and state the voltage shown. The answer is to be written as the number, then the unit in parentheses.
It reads 1.1 (V)
